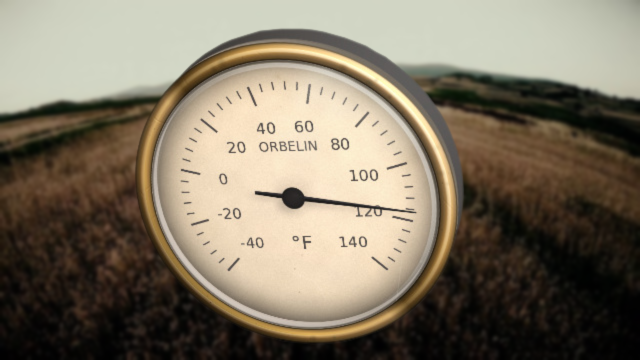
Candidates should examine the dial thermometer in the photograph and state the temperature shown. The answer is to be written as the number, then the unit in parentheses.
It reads 116 (°F)
